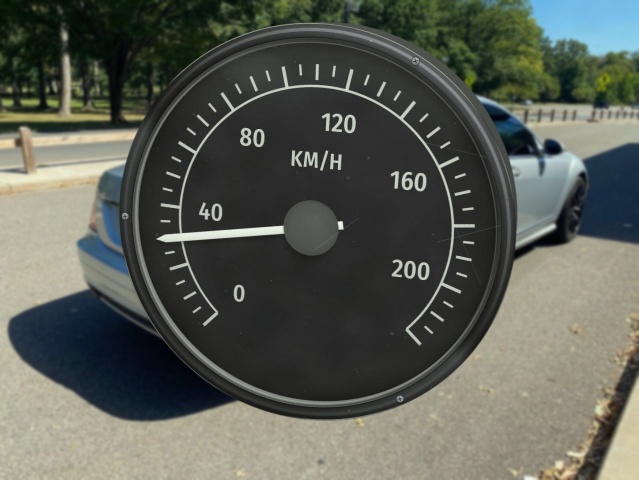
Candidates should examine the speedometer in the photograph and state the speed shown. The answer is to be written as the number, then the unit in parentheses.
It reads 30 (km/h)
